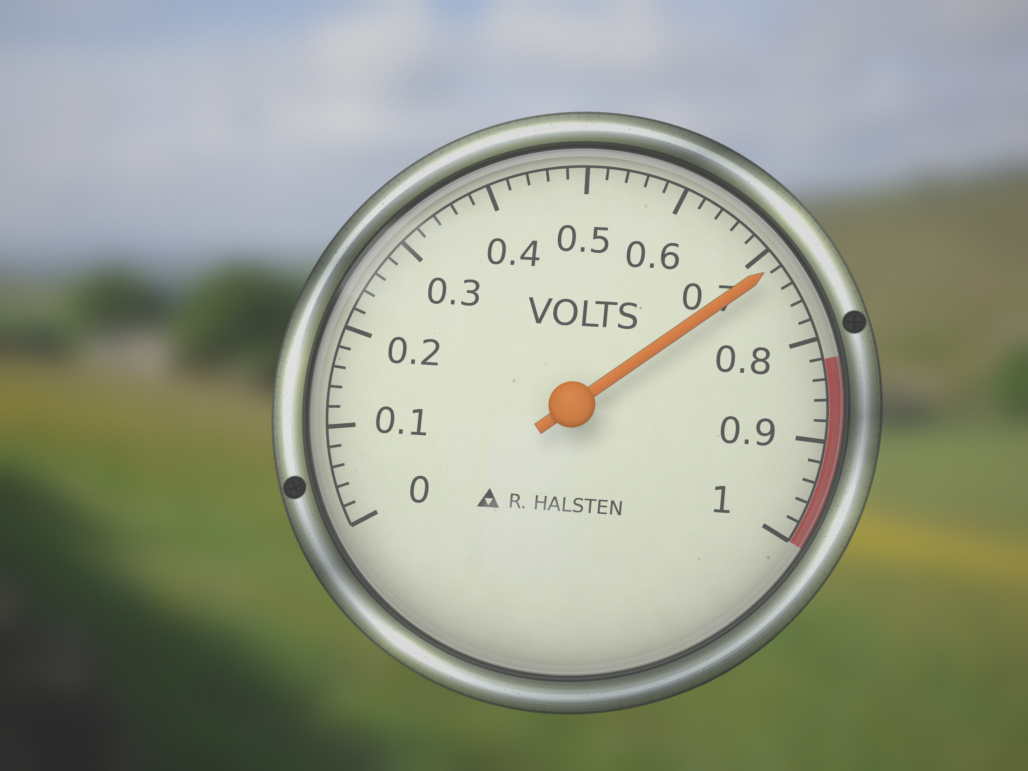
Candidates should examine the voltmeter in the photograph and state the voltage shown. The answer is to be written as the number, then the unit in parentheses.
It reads 0.72 (V)
